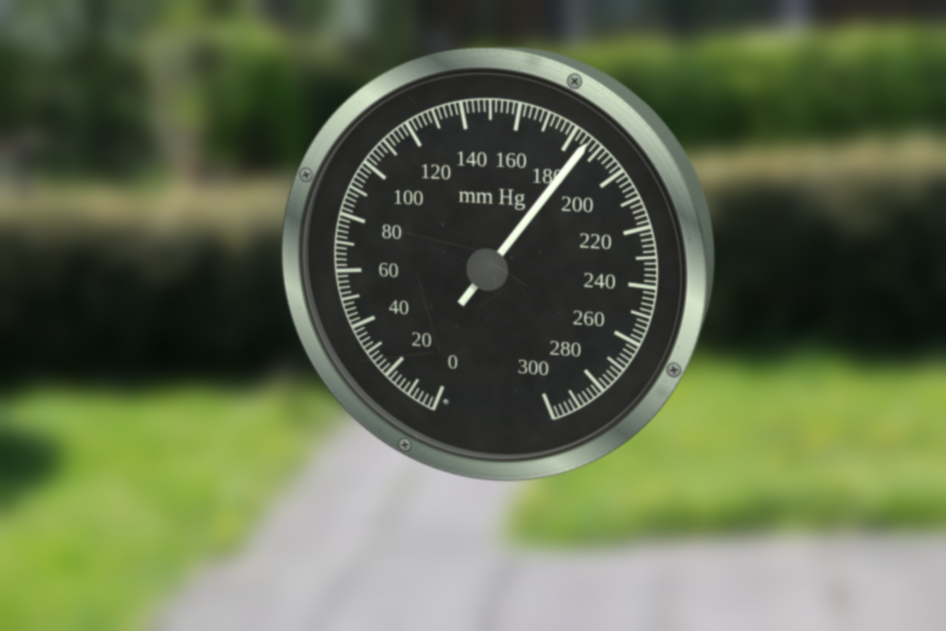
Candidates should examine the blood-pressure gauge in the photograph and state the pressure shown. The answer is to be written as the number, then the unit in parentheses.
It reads 186 (mmHg)
